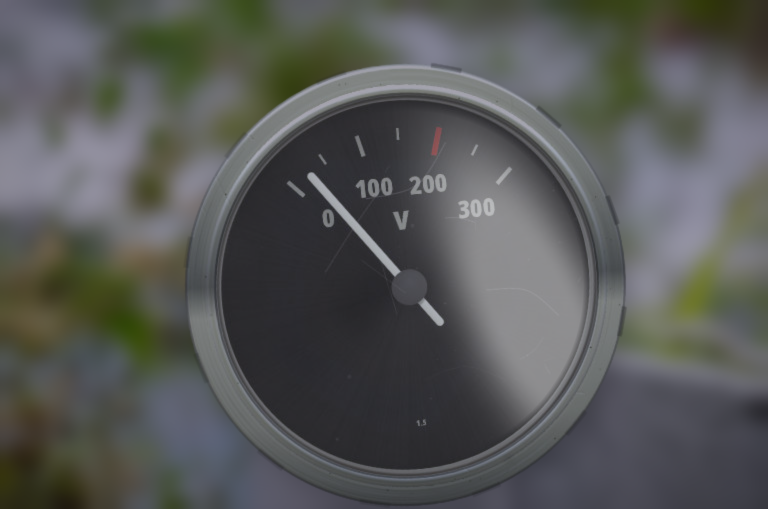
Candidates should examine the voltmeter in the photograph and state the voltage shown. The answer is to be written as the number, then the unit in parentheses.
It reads 25 (V)
